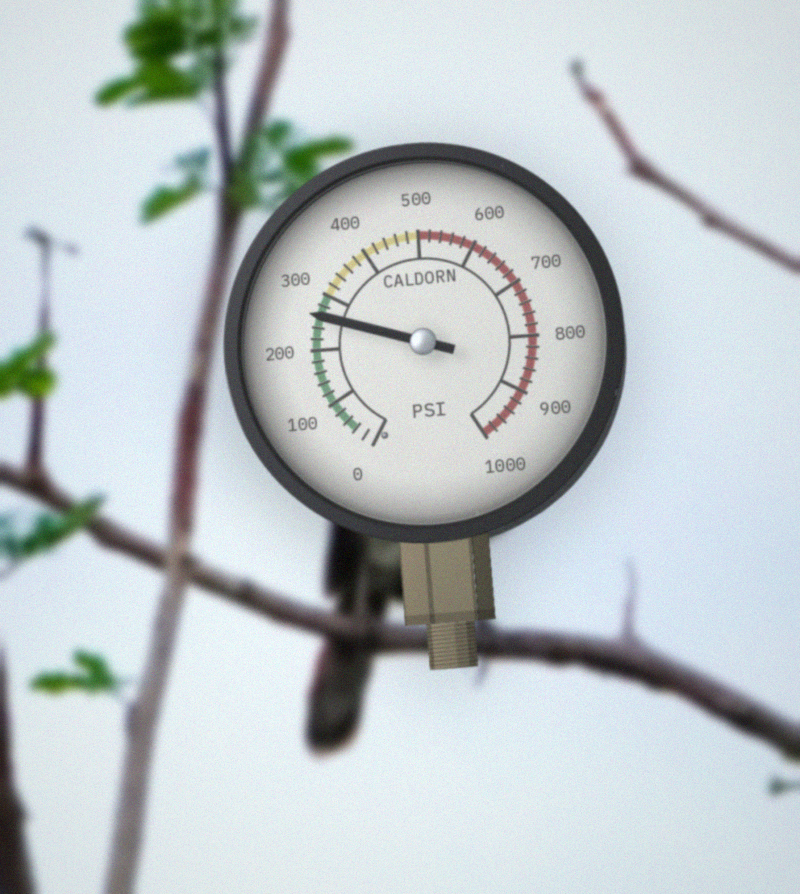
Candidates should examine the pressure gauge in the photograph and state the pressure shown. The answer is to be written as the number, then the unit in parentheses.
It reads 260 (psi)
